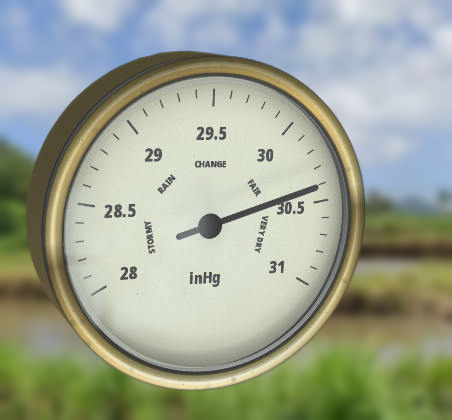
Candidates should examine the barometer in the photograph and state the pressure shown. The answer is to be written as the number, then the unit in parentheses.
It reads 30.4 (inHg)
